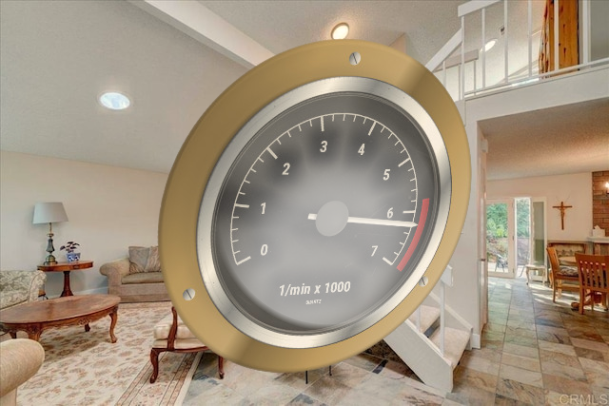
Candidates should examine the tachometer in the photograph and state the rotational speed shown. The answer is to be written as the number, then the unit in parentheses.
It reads 6200 (rpm)
